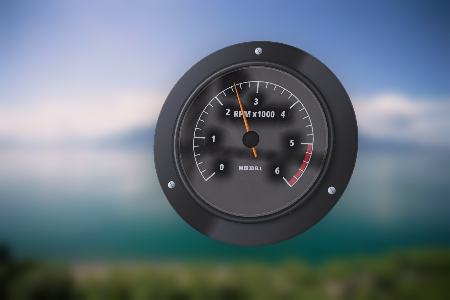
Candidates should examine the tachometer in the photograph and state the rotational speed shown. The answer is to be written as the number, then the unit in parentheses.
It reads 2500 (rpm)
